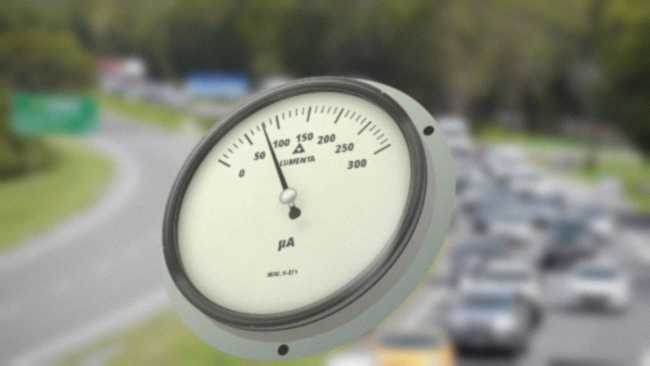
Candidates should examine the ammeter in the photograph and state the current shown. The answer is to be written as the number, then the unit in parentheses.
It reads 80 (µA)
